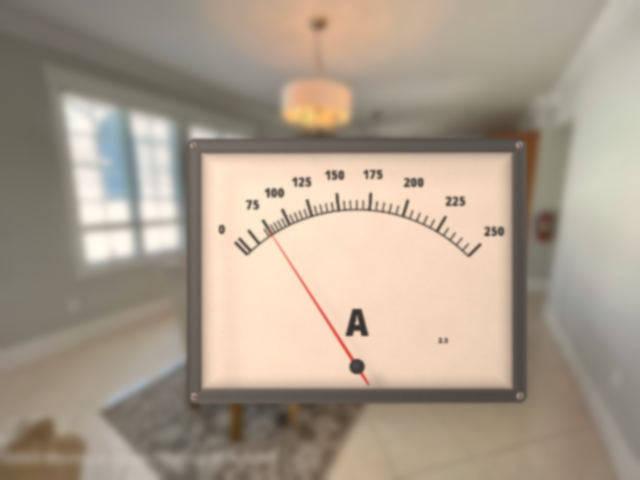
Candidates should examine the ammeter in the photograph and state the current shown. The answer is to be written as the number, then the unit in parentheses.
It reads 75 (A)
